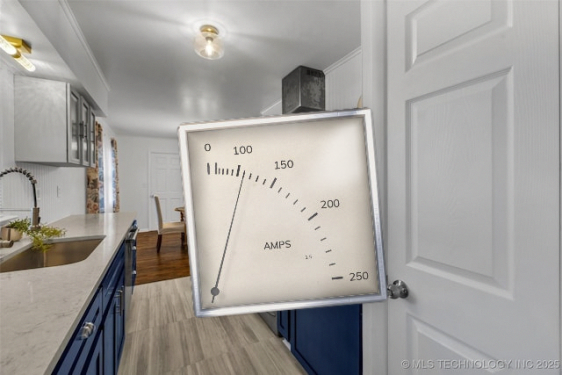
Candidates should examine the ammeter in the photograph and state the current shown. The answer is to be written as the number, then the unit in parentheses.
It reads 110 (A)
